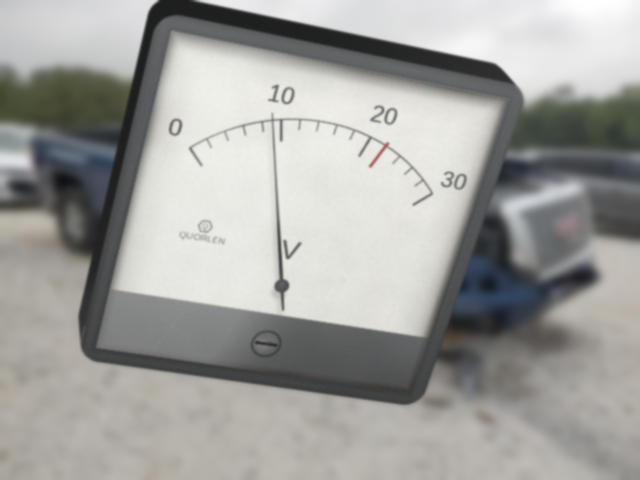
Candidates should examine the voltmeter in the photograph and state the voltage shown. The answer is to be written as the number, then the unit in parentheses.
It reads 9 (V)
